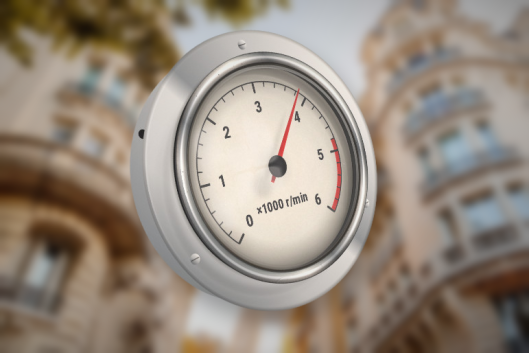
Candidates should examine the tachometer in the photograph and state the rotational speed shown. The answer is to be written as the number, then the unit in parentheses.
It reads 3800 (rpm)
